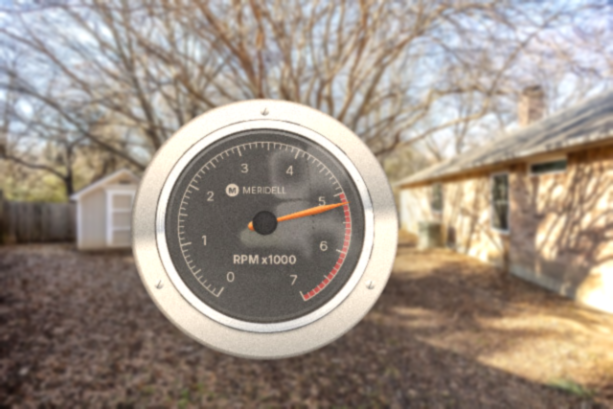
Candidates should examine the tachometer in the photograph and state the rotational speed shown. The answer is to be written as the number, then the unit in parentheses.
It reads 5200 (rpm)
